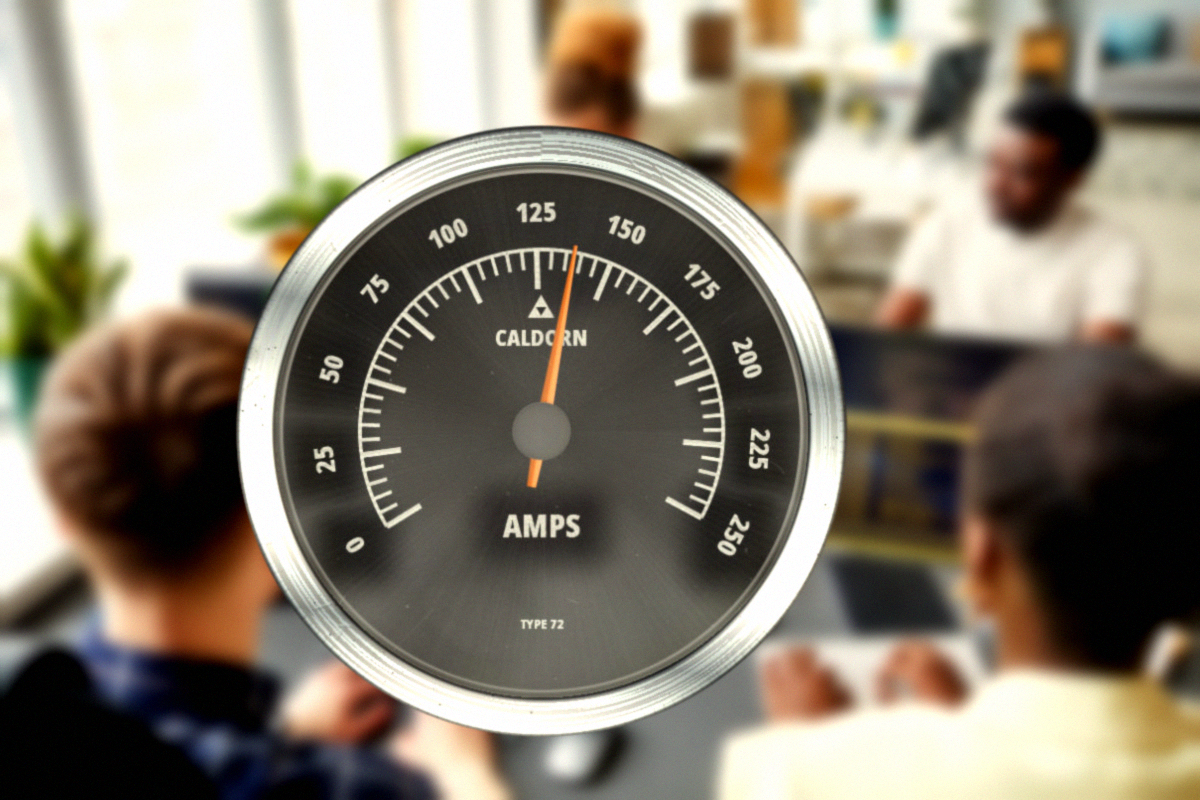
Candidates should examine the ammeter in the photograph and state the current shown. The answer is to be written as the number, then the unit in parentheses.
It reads 137.5 (A)
